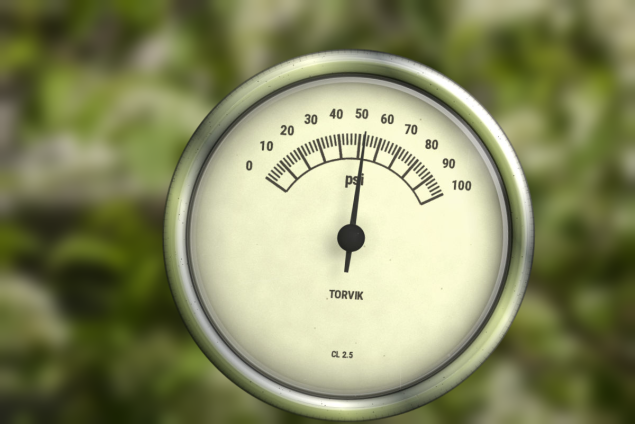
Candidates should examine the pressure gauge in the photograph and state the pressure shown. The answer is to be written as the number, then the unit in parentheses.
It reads 52 (psi)
